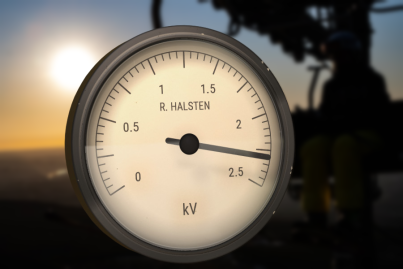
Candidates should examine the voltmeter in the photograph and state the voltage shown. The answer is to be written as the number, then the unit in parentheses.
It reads 2.3 (kV)
